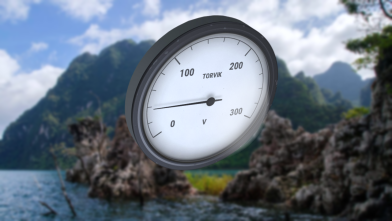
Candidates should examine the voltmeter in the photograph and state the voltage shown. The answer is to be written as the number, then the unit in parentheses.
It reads 40 (V)
